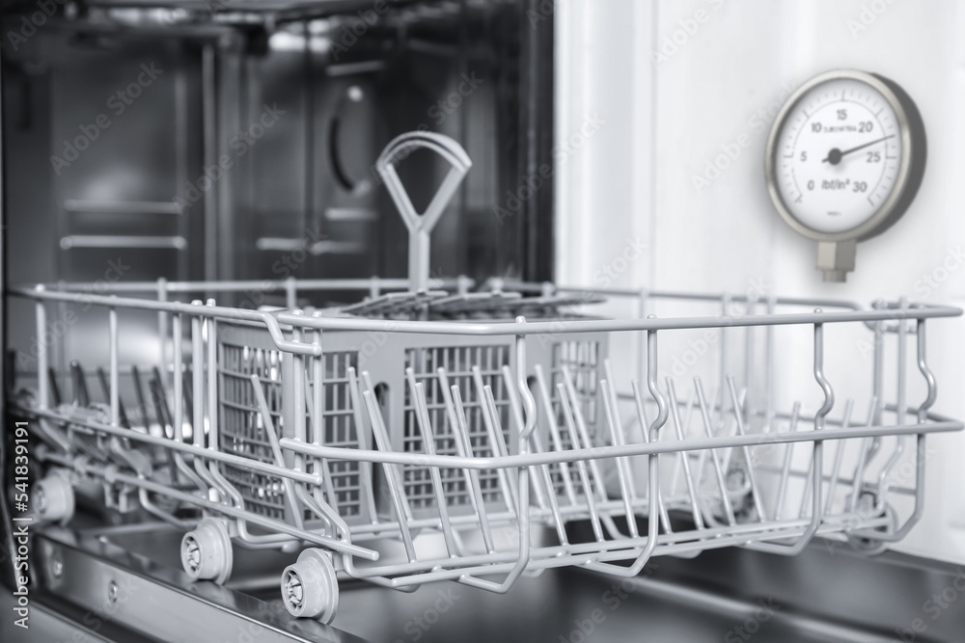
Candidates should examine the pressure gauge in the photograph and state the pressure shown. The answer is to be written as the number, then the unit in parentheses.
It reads 23 (psi)
